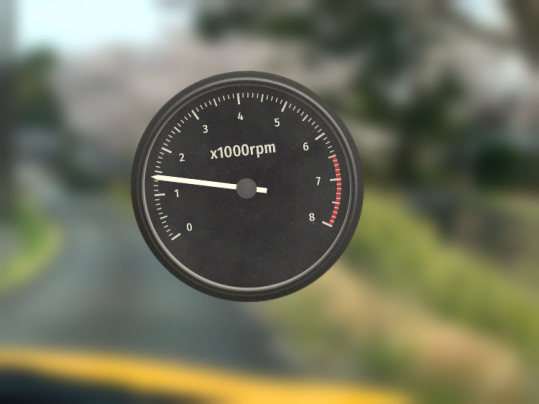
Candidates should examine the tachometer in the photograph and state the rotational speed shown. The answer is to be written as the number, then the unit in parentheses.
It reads 1400 (rpm)
